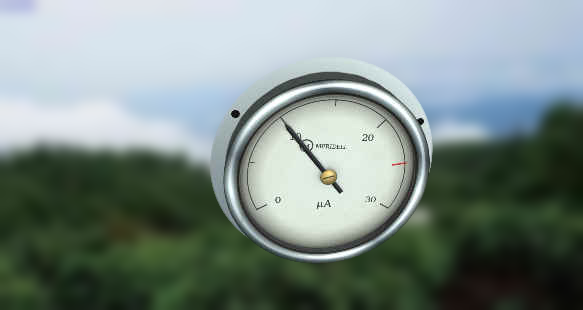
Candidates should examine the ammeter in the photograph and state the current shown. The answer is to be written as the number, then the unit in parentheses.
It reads 10 (µA)
